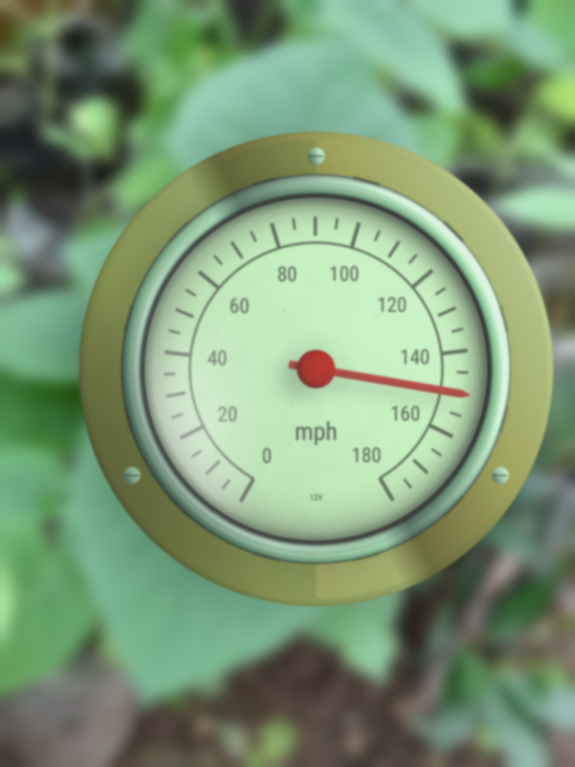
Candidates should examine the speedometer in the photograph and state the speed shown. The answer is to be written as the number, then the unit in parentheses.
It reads 150 (mph)
